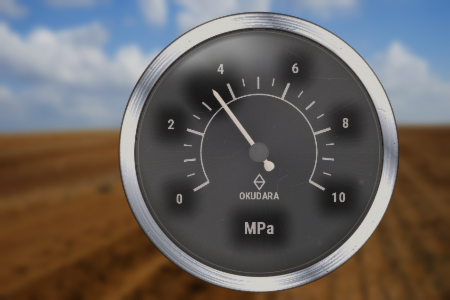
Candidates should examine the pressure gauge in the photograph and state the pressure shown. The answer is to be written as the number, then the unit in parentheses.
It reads 3.5 (MPa)
